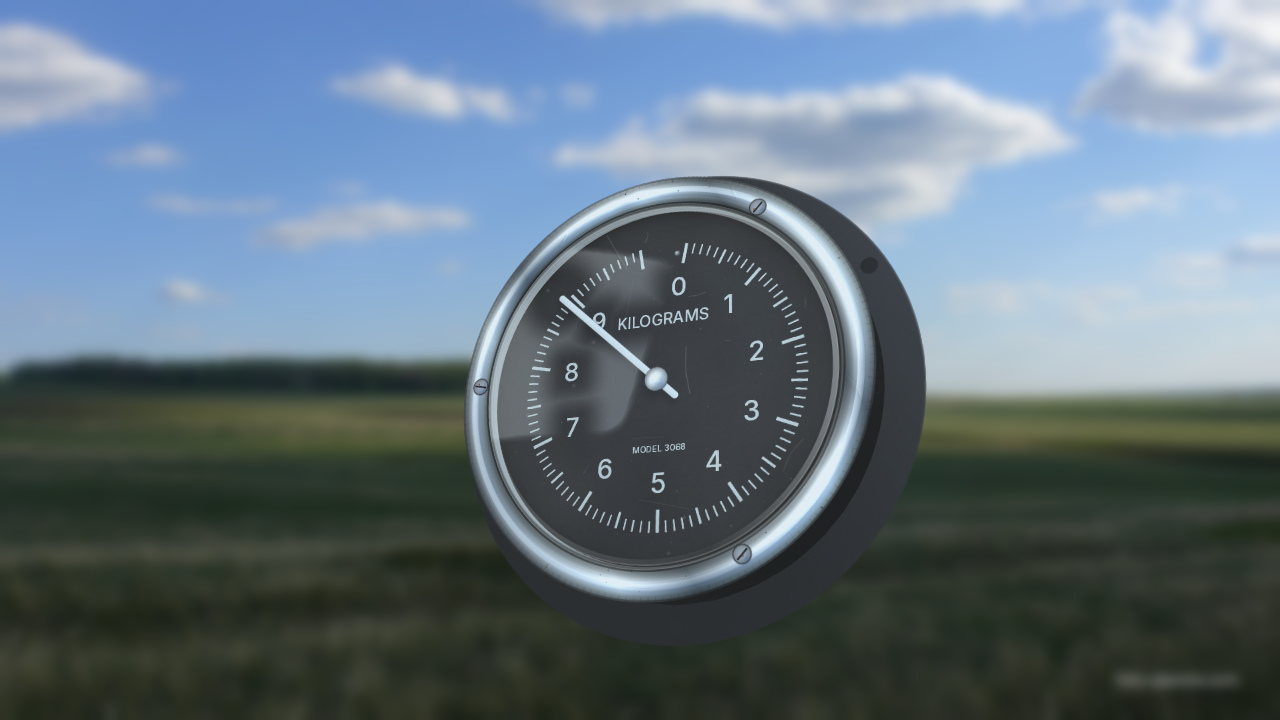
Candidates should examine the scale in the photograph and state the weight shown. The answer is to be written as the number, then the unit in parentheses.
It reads 8.9 (kg)
